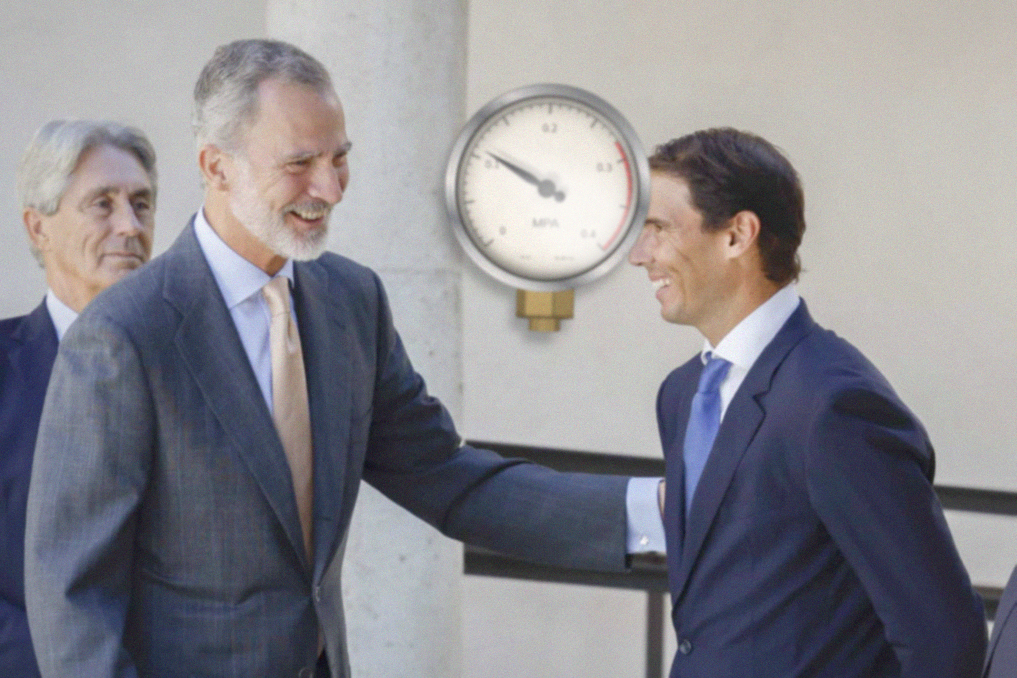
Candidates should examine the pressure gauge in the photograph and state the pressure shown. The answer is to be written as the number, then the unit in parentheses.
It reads 0.11 (MPa)
